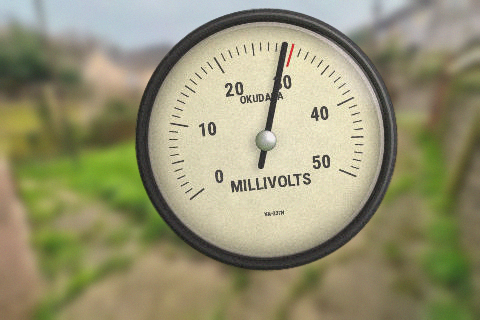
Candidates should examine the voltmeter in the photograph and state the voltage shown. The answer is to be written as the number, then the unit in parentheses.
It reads 29 (mV)
